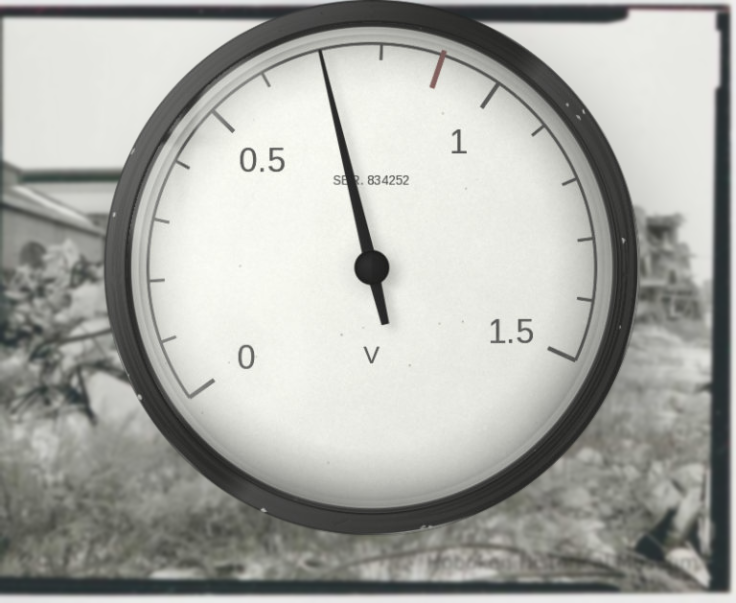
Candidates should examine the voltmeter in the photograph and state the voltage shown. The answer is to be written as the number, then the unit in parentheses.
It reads 0.7 (V)
